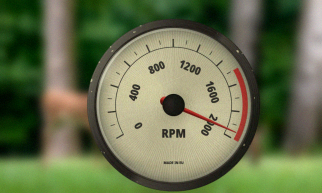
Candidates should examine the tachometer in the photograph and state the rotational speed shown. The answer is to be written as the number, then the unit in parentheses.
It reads 1950 (rpm)
